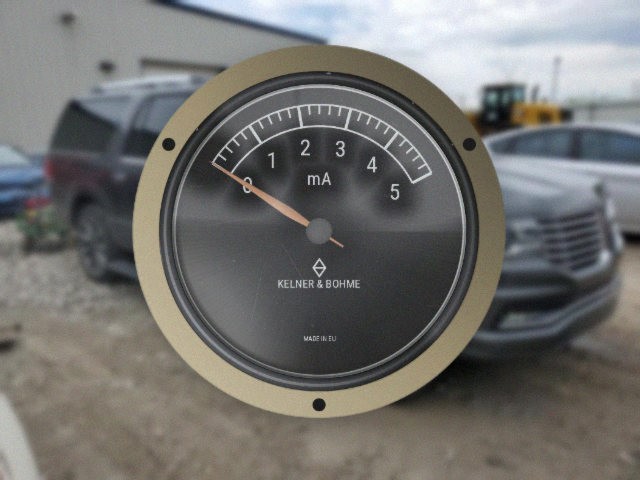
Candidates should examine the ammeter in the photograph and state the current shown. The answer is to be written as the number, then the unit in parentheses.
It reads 0 (mA)
